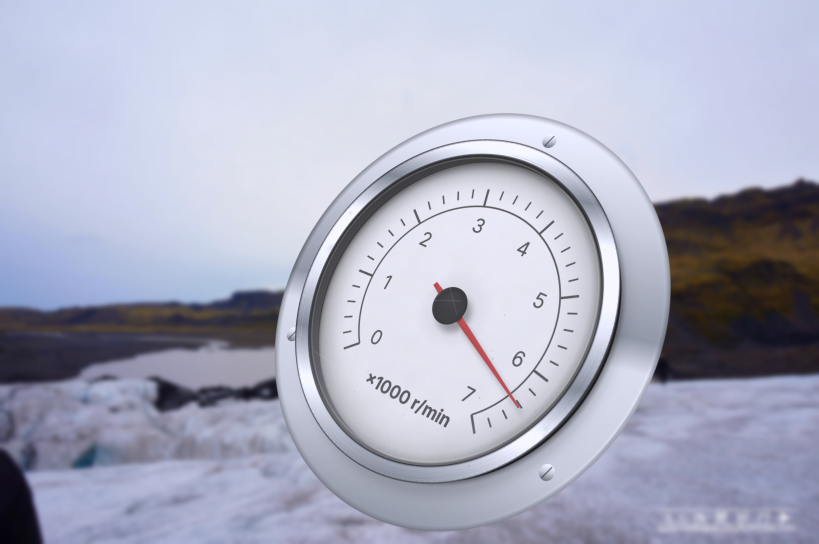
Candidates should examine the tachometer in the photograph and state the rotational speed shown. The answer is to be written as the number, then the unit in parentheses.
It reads 6400 (rpm)
